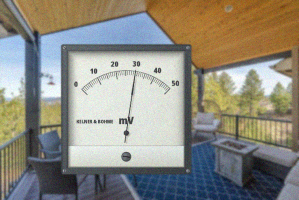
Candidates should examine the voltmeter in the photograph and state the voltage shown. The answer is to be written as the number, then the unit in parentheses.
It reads 30 (mV)
